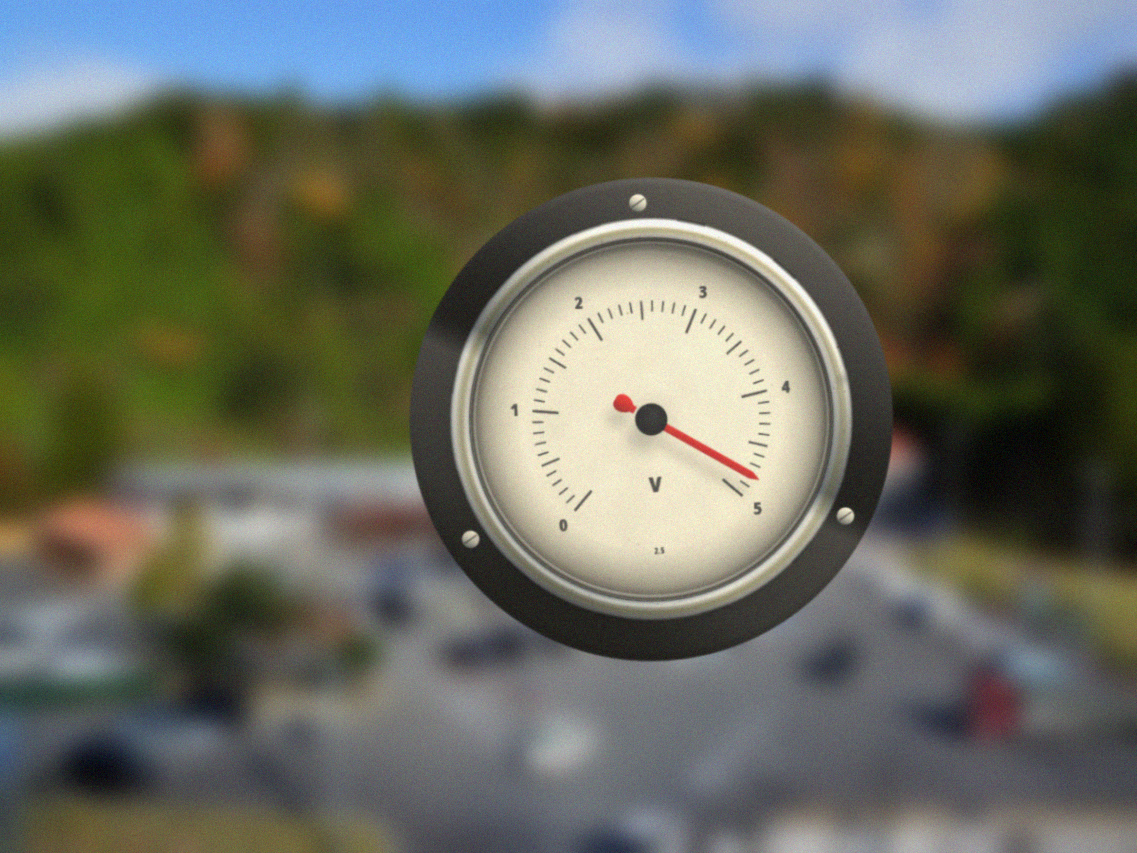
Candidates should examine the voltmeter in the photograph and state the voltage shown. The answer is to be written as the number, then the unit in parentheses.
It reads 4.8 (V)
